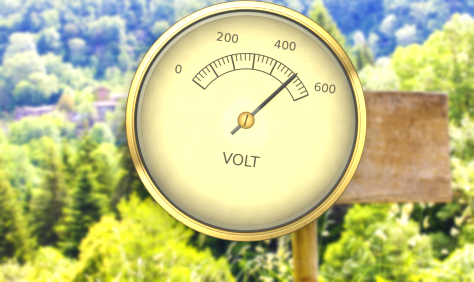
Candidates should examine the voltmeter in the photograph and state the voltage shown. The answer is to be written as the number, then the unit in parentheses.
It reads 500 (V)
